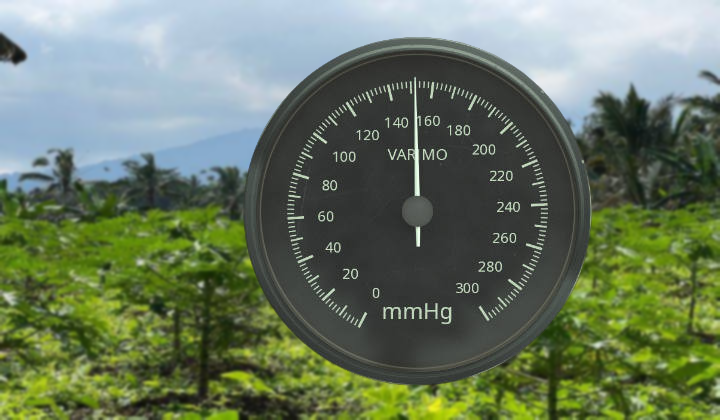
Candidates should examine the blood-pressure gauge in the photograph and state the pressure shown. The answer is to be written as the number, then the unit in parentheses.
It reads 152 (mmHg)
